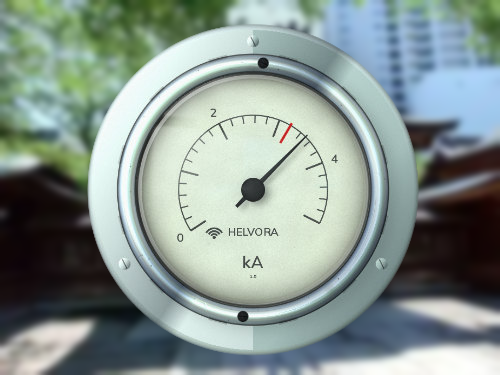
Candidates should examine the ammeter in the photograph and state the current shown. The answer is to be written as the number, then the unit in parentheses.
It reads 3.5 (kA)
